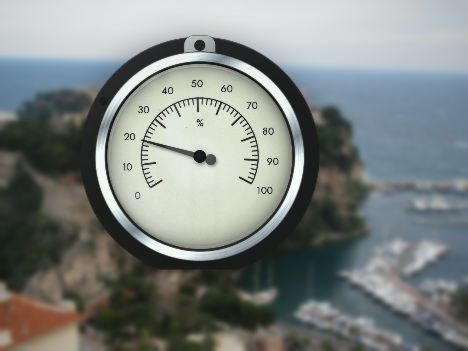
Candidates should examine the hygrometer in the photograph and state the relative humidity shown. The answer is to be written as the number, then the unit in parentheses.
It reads 20 (%)
